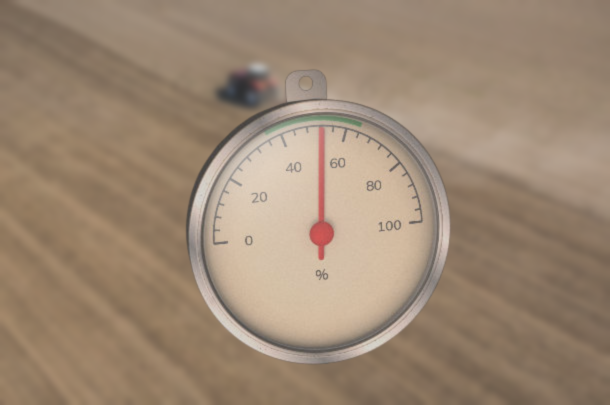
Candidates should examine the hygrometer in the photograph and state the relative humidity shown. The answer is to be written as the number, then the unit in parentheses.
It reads 52 (%)
